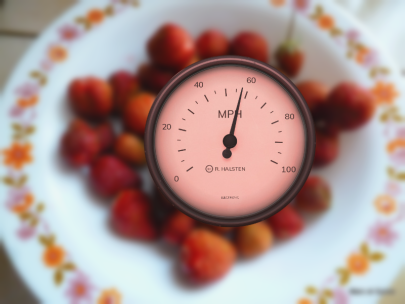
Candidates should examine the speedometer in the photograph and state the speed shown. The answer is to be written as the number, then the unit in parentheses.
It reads 57.5 (mph)
